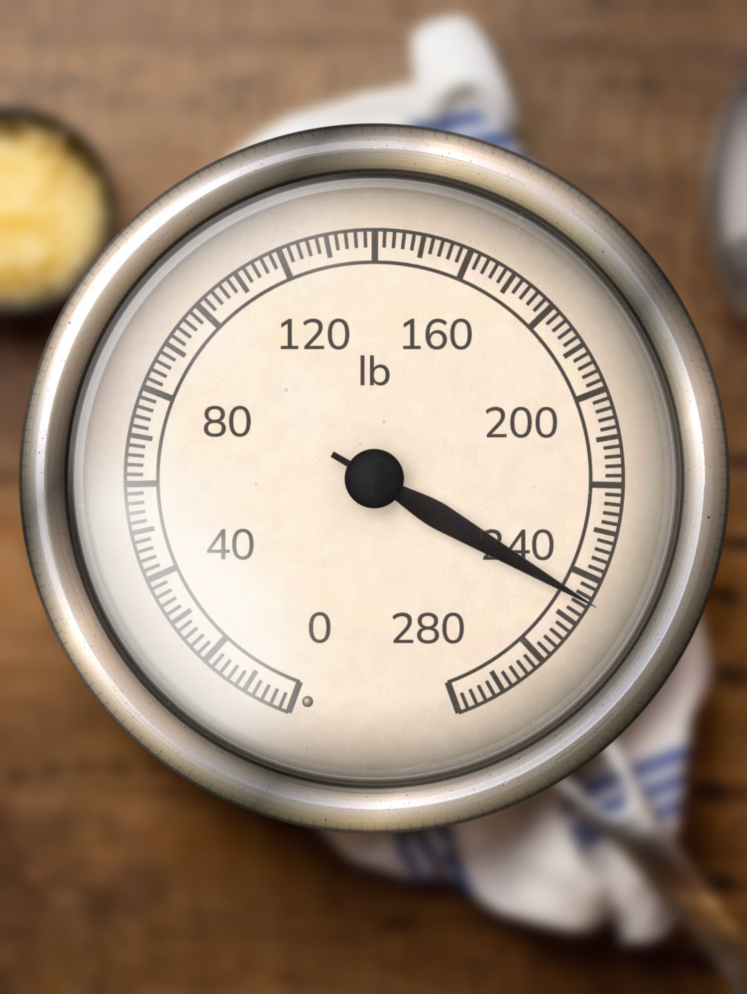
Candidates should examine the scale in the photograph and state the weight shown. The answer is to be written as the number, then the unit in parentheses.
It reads 245 (lb)
